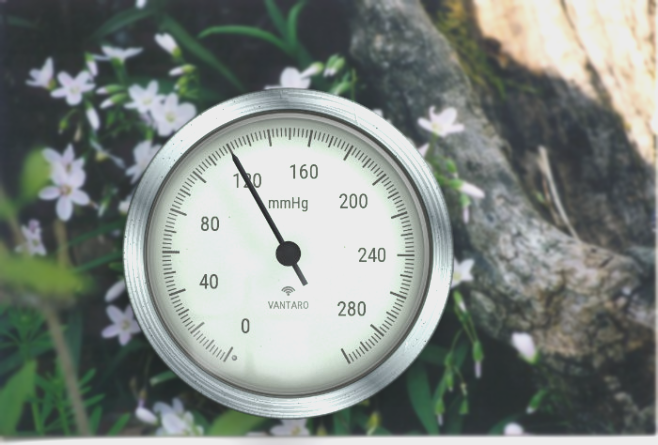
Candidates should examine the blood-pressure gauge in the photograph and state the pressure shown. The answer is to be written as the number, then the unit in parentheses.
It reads 120 (mmHg)
